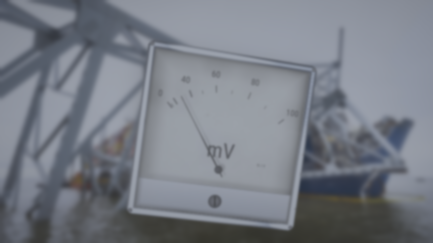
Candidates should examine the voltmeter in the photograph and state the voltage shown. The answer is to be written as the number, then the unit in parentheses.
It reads 30 (mV)
